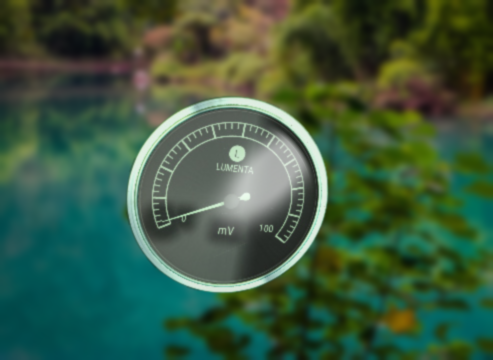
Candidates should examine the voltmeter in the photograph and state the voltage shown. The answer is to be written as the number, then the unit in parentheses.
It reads 2 (mV)
